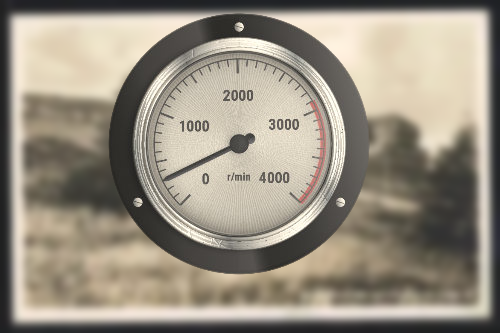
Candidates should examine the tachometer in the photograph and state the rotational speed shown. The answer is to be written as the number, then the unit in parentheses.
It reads 300 (rpm)
